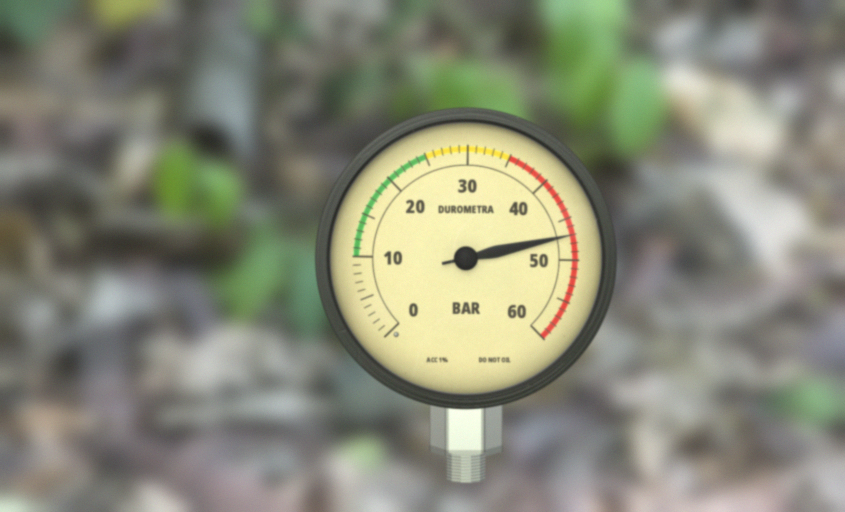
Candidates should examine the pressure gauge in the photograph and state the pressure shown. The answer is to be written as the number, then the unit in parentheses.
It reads 47 (bar)
